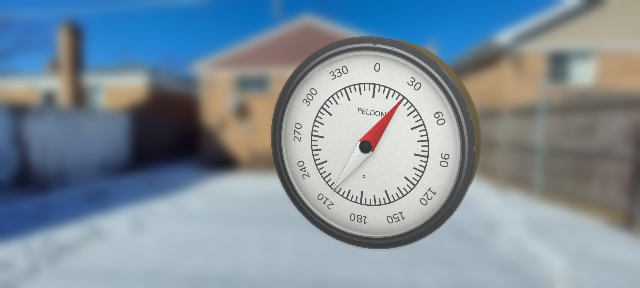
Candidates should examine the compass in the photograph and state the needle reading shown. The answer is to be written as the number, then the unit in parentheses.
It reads 30 (°)
